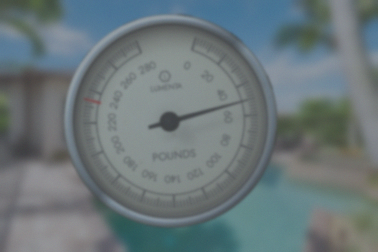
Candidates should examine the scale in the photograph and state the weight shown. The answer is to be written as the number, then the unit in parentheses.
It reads 50 (lb)
